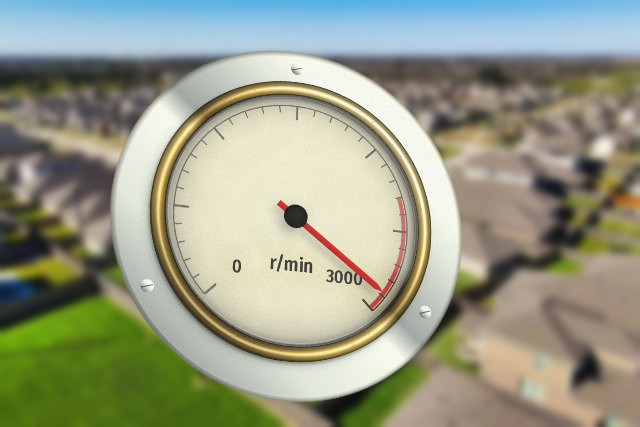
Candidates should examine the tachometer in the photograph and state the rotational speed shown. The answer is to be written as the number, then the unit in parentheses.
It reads 2900 (rpm)
